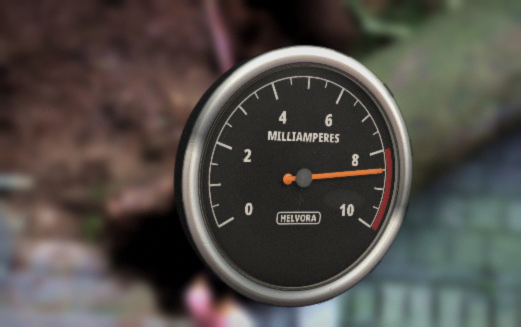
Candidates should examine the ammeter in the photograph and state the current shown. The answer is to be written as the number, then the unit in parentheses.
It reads 8.5 (mA)
